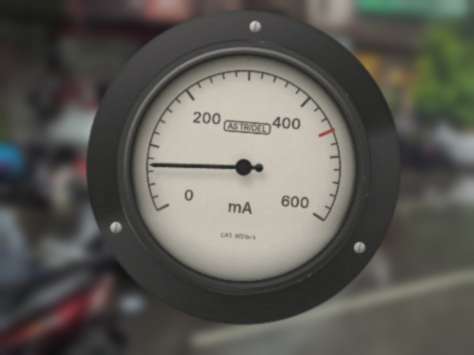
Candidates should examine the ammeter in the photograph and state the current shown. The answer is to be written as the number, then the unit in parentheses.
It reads 70 (mA)
